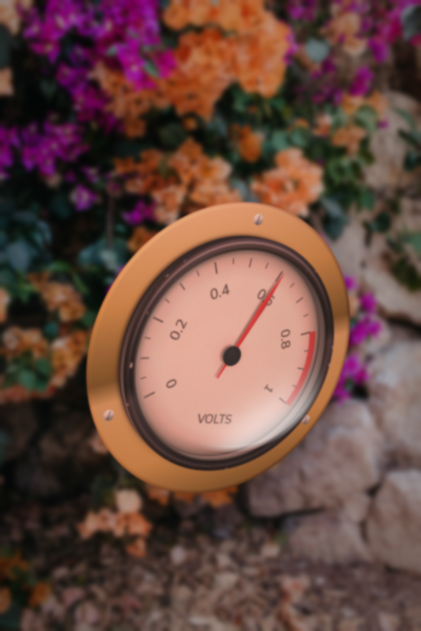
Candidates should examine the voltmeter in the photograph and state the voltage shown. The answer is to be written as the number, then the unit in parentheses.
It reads 0.6 (V)
